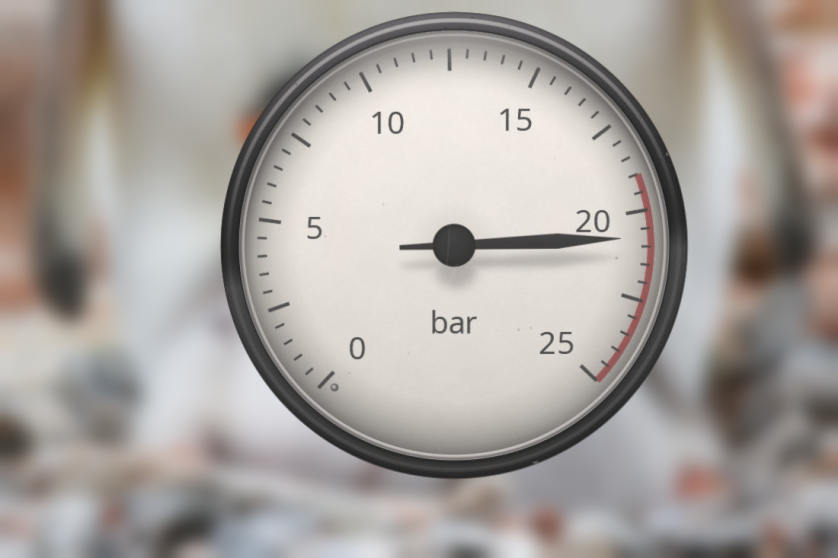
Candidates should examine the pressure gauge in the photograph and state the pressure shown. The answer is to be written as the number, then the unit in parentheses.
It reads 20.75 (bar)
